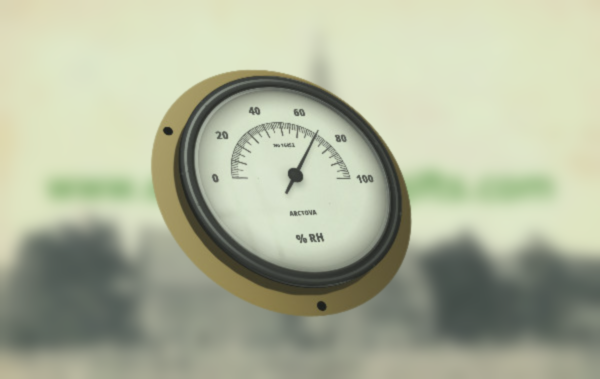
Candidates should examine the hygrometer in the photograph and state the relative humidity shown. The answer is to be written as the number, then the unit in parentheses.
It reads 70 (%)
